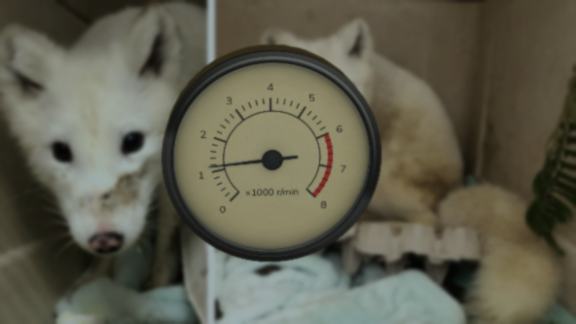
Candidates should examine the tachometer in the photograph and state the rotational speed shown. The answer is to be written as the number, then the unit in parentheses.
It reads 1200 (rpm)
